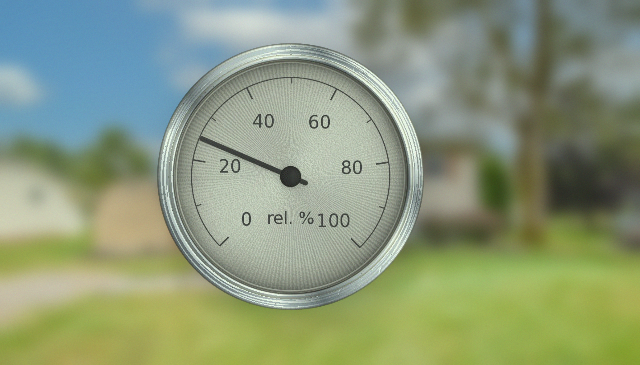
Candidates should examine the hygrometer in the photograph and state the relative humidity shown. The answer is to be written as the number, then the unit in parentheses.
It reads 25 (%)
